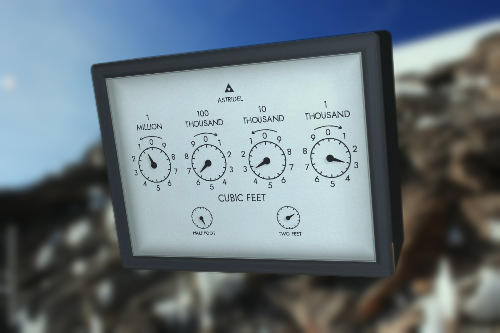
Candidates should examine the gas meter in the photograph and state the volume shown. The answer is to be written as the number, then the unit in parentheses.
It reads 63300 (ft³)
